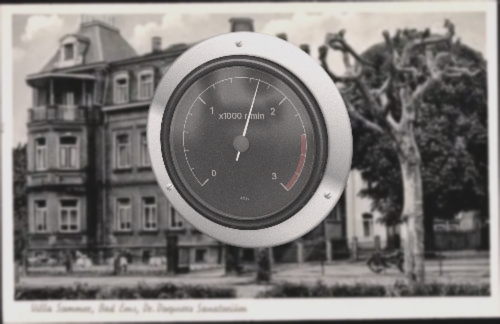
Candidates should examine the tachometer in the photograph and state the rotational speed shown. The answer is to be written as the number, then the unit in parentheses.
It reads 1700 (rpm)
